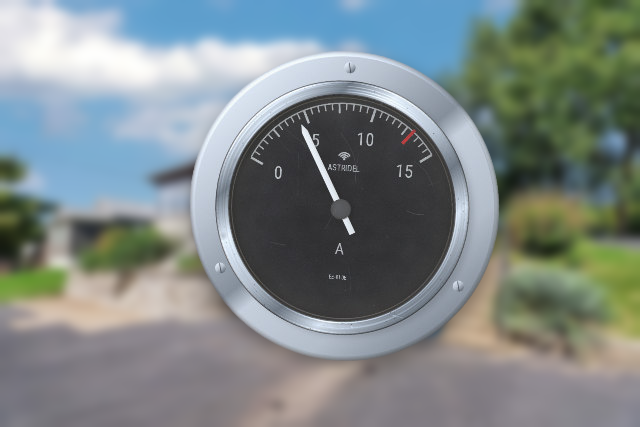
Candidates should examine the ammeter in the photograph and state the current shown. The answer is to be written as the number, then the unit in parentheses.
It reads 4.5 (A)
